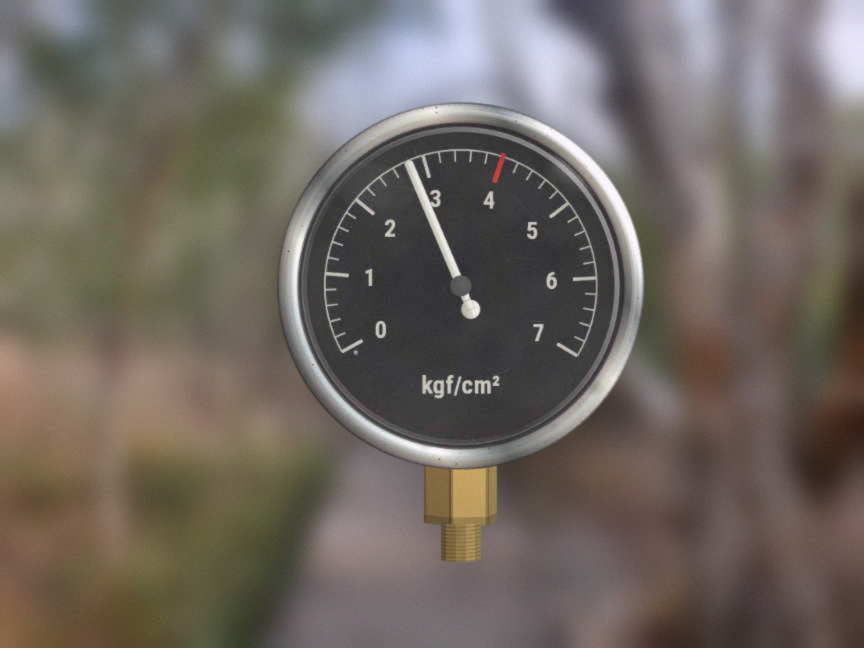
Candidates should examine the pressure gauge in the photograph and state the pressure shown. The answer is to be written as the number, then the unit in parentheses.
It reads 2.8 (kg/cm²)
